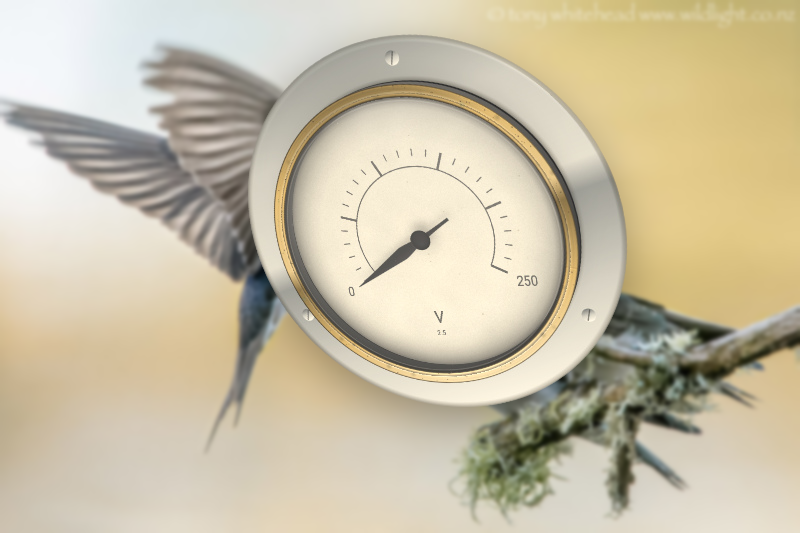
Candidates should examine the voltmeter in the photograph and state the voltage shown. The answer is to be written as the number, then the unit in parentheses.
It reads 0 (V)
